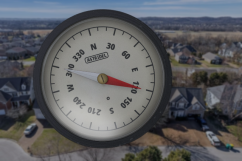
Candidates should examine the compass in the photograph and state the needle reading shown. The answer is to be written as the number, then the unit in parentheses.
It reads 120 (°)
